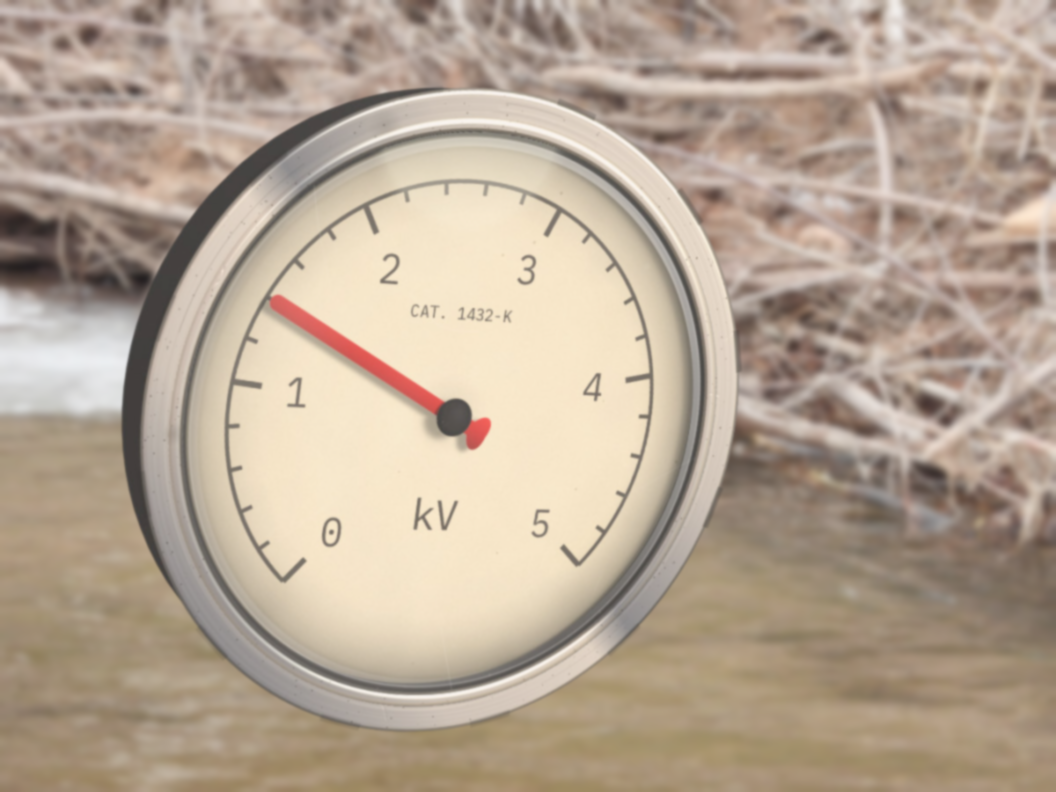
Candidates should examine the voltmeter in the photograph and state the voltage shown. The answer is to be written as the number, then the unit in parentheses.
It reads 1.4 (kV)
